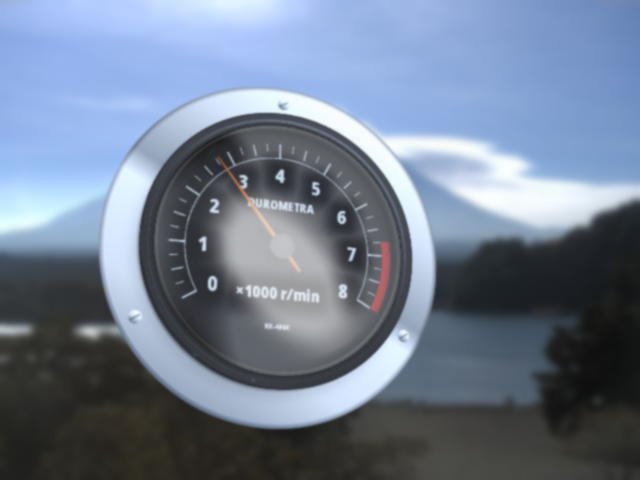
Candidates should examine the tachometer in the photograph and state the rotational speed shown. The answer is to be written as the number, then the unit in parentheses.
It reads 2750 (rpm)
